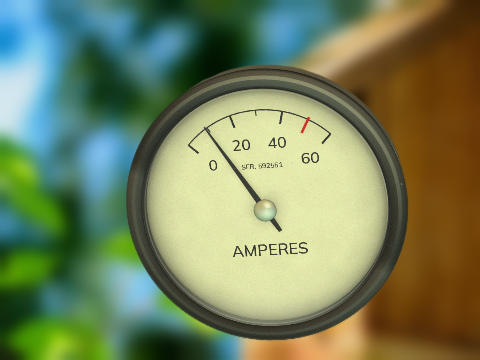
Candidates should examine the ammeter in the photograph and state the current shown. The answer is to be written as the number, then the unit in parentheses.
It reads 10 (A)
